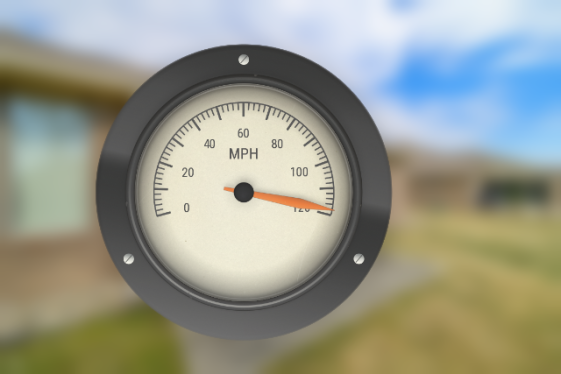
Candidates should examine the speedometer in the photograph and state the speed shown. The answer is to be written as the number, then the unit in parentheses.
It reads 118 (mph)
